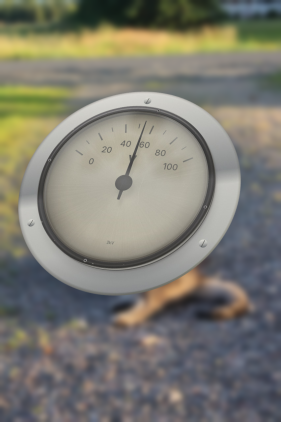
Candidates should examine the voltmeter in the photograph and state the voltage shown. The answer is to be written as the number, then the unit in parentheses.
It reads 55 (V)
